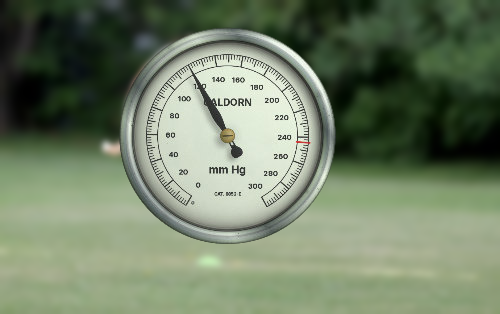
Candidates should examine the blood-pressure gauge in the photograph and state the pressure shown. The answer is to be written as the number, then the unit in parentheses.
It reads 120 (mmHg)
